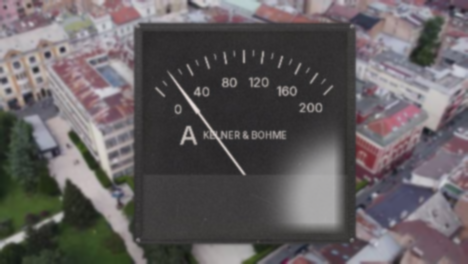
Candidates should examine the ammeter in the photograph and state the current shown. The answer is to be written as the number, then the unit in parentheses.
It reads 20 (A)
